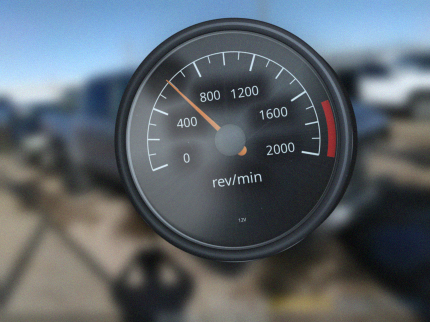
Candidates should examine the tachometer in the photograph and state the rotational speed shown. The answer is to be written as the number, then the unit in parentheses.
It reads 600 (rpm)
